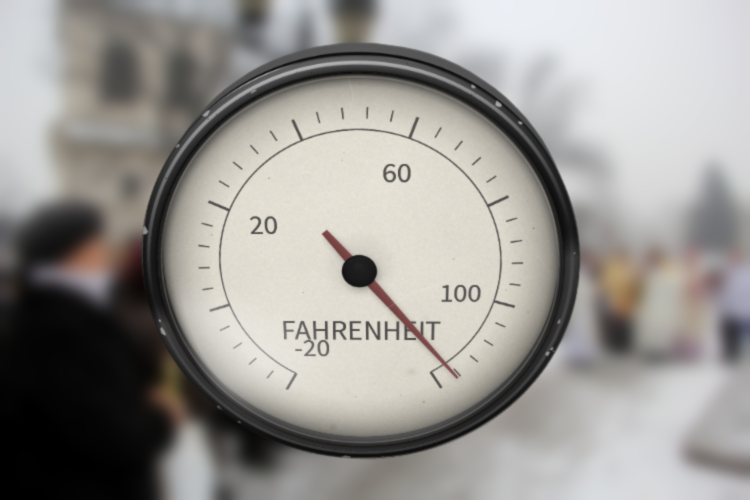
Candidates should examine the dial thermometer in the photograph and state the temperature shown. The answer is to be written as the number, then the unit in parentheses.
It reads 116 (°F)
